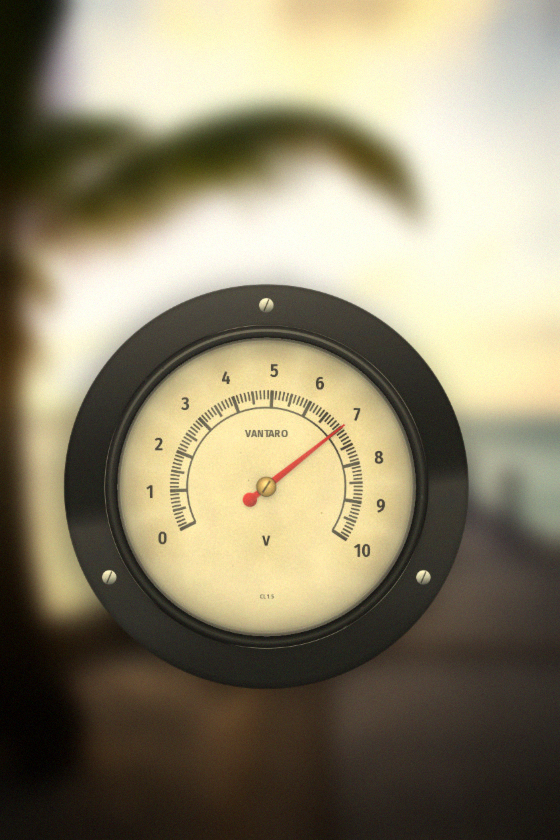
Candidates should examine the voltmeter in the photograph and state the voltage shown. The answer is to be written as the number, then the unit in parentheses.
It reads 7 (V)
